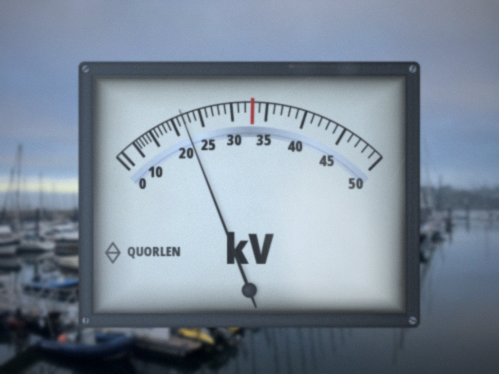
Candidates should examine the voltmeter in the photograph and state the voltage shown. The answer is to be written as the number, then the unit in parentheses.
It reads 22 (kV)
